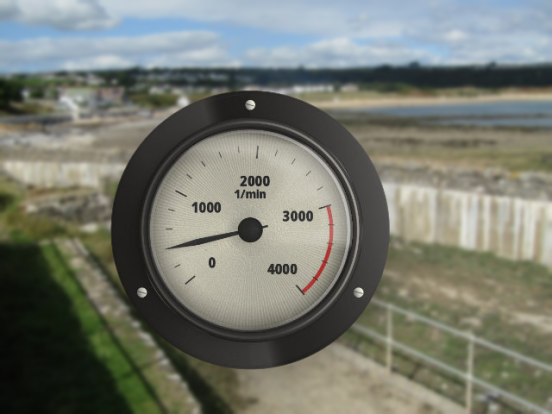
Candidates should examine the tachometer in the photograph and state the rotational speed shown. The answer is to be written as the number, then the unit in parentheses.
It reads 400 (rpm)
